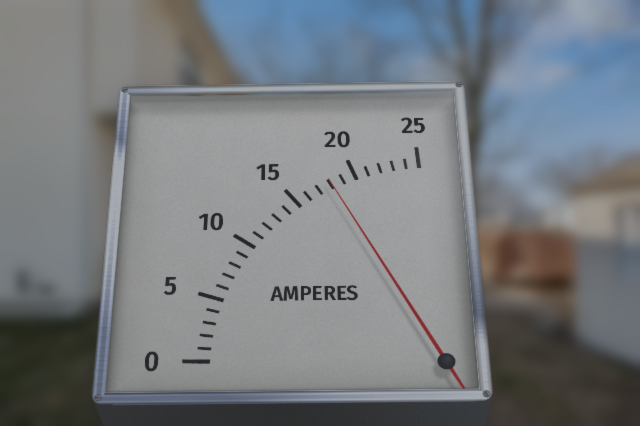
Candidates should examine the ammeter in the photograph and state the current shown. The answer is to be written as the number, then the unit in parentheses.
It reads 18 (A)
